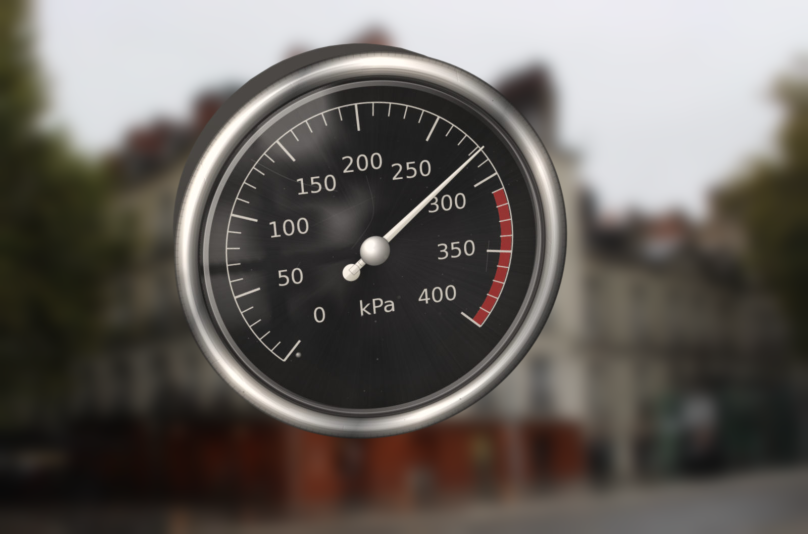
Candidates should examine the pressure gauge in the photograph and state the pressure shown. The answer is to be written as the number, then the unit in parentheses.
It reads 280 (kPa)
